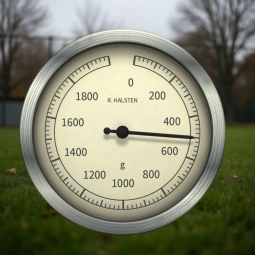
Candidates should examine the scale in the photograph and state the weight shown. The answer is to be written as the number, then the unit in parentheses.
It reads 500 (g)
